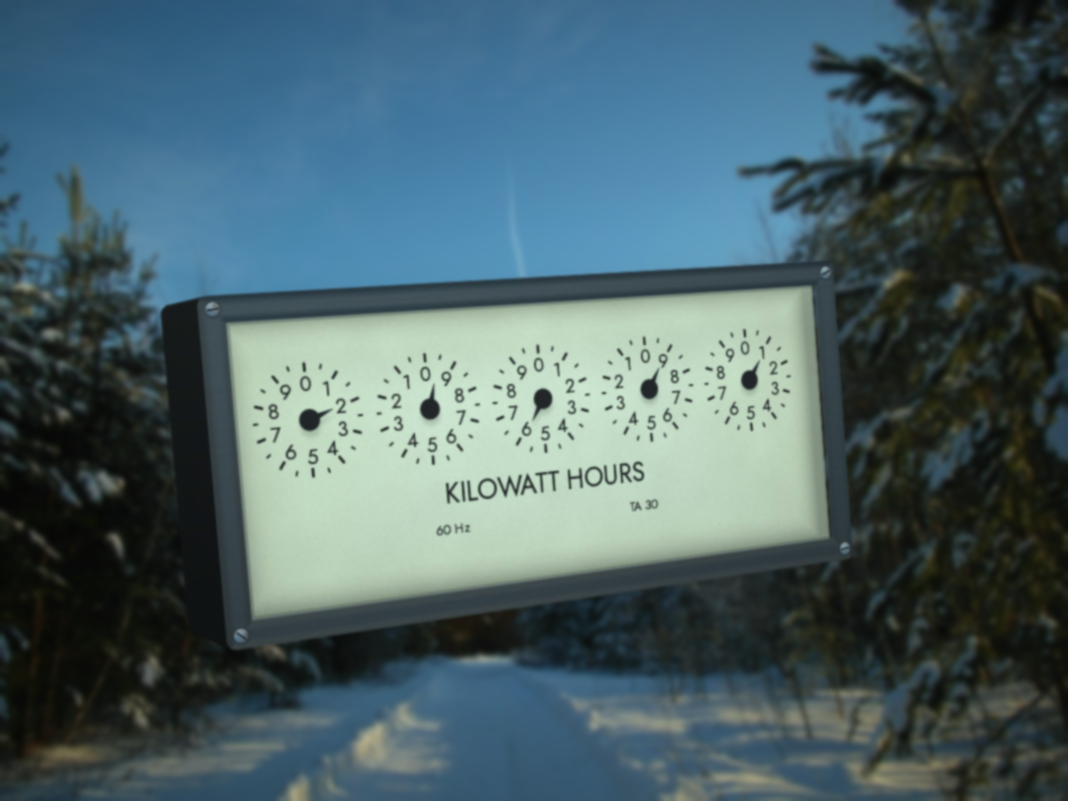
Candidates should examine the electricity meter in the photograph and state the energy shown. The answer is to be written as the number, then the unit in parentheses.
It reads 19591 (kWh)
